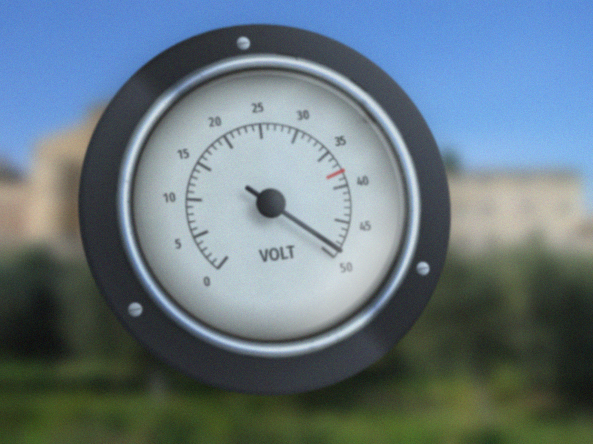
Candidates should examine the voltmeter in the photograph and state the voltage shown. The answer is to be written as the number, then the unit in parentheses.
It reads 49 (V)
